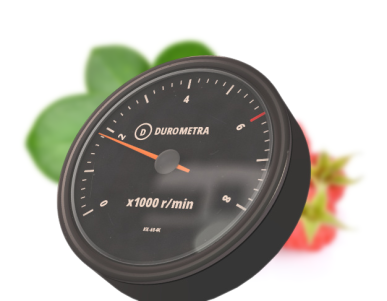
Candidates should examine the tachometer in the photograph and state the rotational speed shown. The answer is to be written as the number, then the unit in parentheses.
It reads 1800 (rpm)
